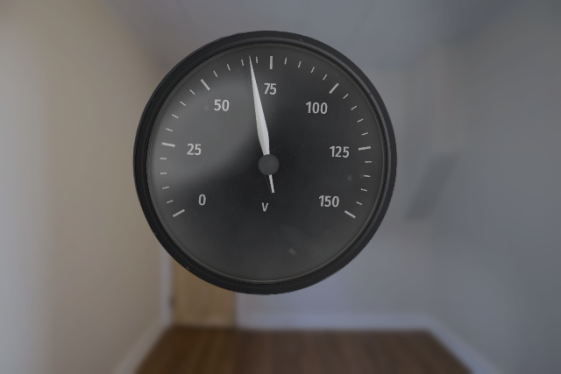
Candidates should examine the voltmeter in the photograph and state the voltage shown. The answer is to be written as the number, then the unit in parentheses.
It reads 67.5 (V)
